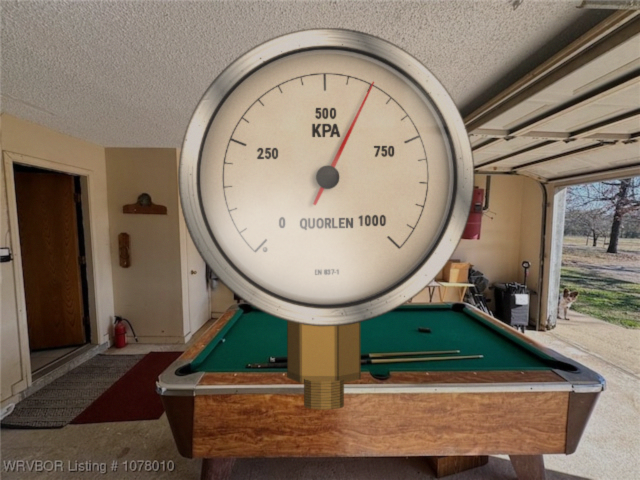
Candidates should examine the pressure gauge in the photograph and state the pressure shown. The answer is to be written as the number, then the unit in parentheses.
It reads 600 (kPa)
